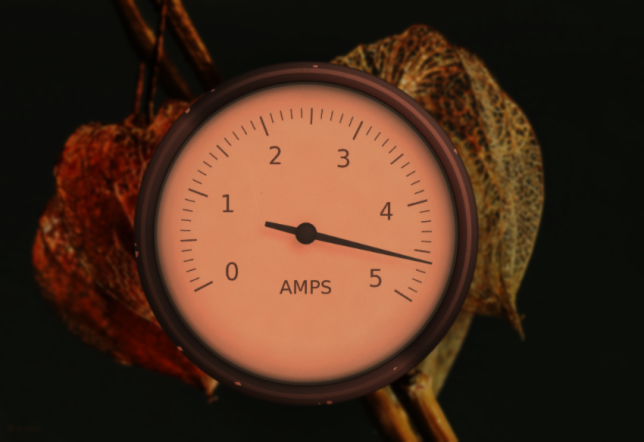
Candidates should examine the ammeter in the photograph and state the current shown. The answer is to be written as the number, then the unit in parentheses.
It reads 4.6 (A)
